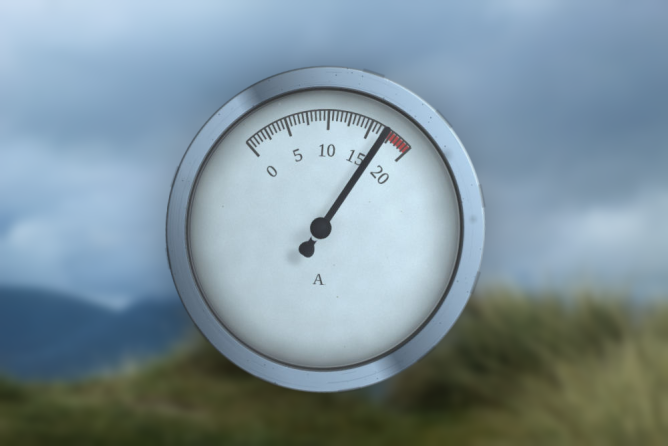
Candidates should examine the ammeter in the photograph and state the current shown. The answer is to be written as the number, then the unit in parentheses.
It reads 17 (A)
